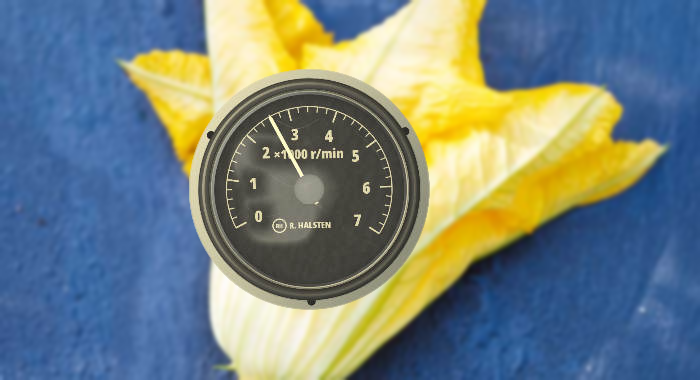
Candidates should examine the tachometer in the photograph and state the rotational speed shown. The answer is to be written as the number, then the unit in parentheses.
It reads 2600 (rpm)
